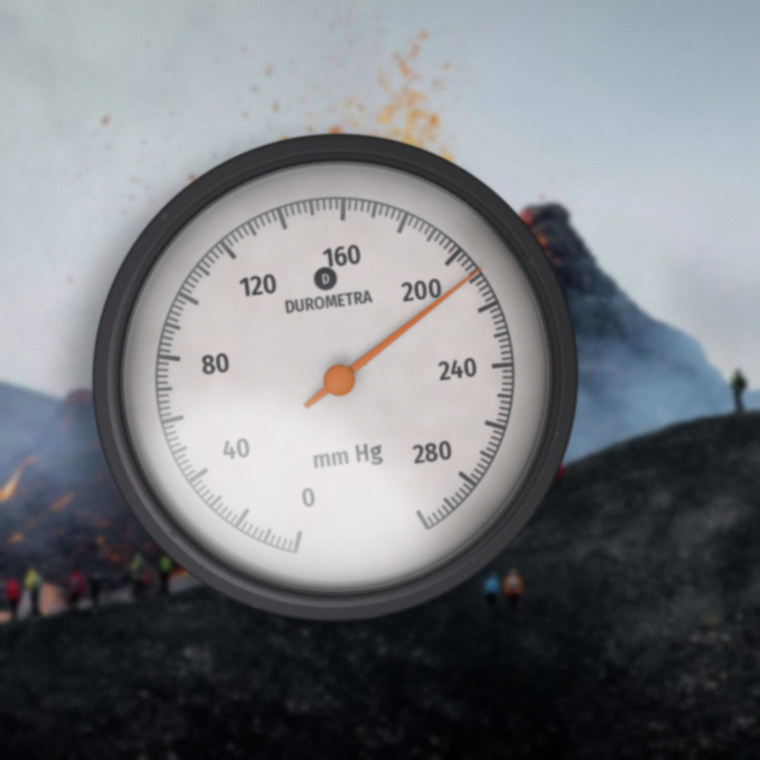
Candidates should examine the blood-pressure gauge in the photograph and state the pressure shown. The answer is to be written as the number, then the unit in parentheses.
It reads 208 (mmHg)
